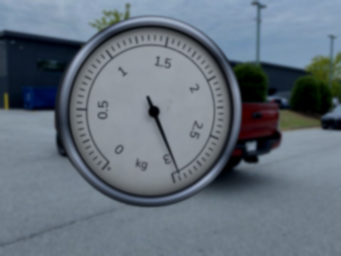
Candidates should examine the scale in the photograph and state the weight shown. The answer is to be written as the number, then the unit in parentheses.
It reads 2.95 (kg)
